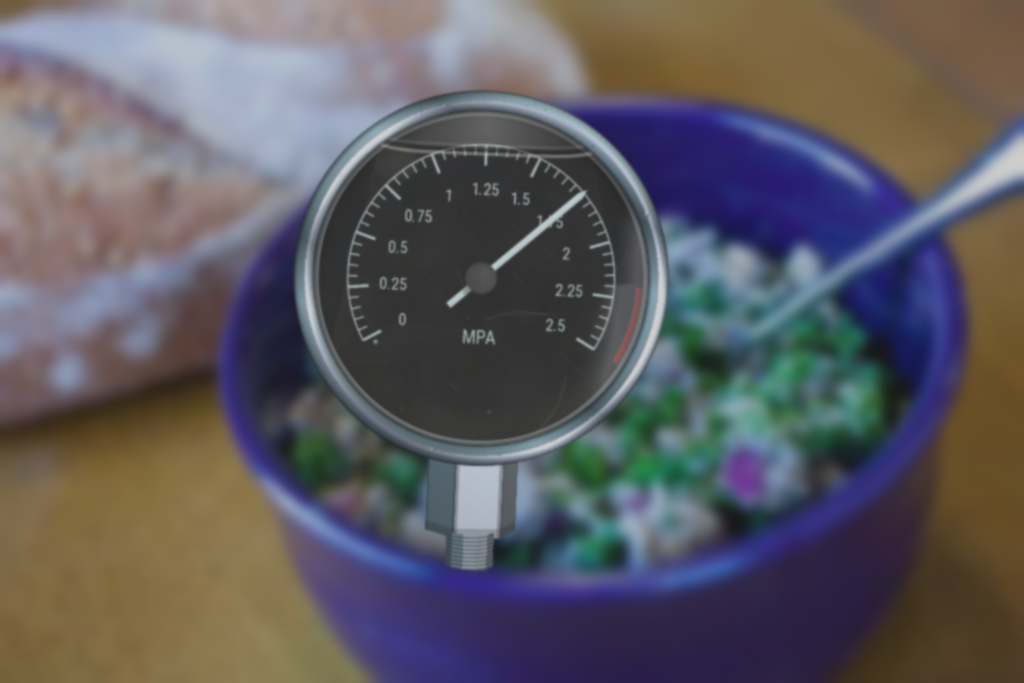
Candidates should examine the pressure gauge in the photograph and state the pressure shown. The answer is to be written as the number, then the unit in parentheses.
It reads 1.75 (MPa)
